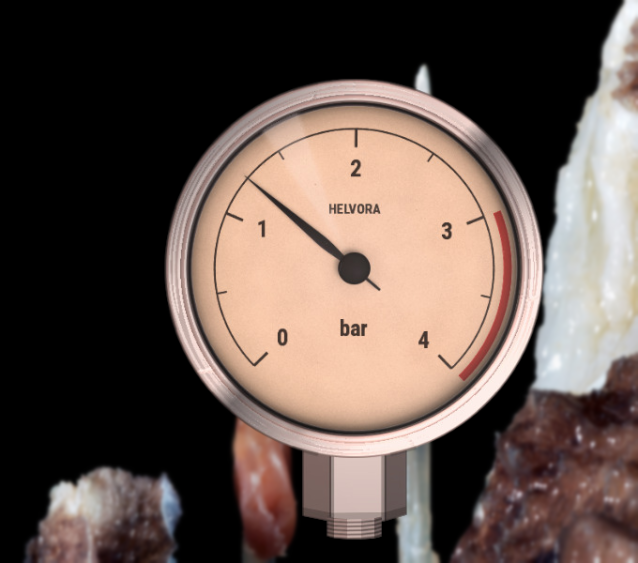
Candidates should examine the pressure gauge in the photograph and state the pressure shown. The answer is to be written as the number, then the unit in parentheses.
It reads 1.25 (bar)
